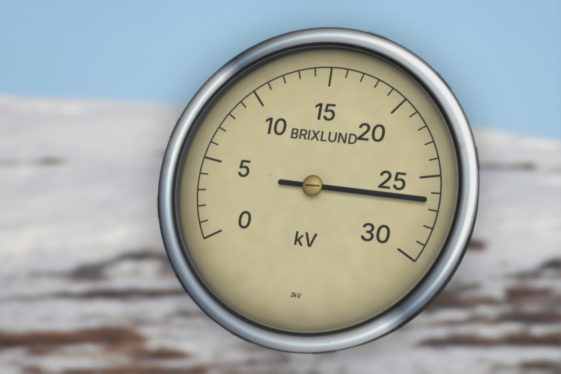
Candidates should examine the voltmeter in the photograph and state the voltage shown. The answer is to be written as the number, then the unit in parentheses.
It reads 26.5 (kV)
